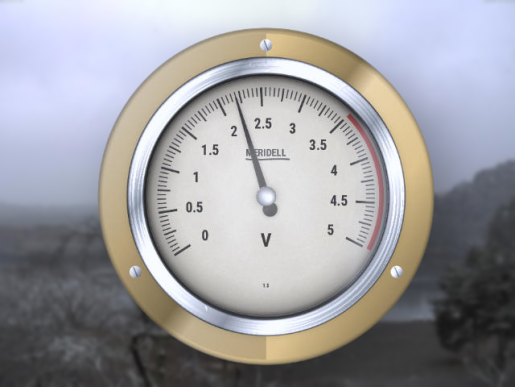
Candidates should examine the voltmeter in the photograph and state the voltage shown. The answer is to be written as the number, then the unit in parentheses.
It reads 2.2 (V)
